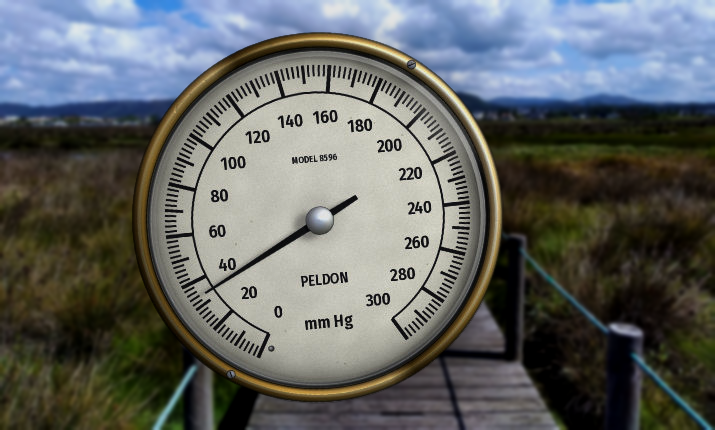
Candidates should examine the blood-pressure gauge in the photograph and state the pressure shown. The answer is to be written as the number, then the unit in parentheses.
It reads 34 (mmHg)
